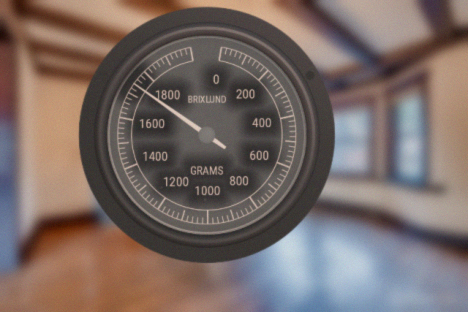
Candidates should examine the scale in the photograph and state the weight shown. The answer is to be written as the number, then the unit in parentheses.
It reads 1740 (g)
